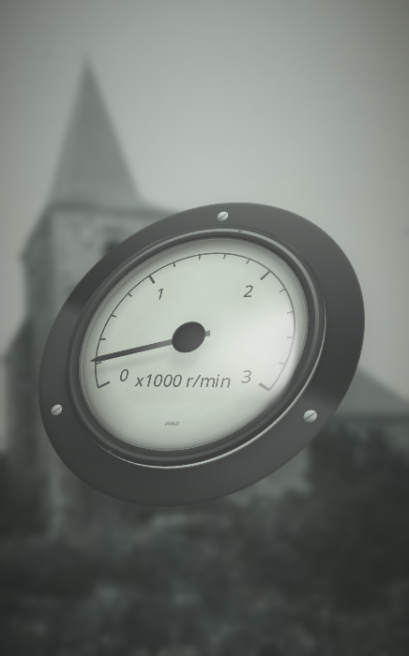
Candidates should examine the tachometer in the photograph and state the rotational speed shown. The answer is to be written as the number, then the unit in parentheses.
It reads 200 (rpm)
